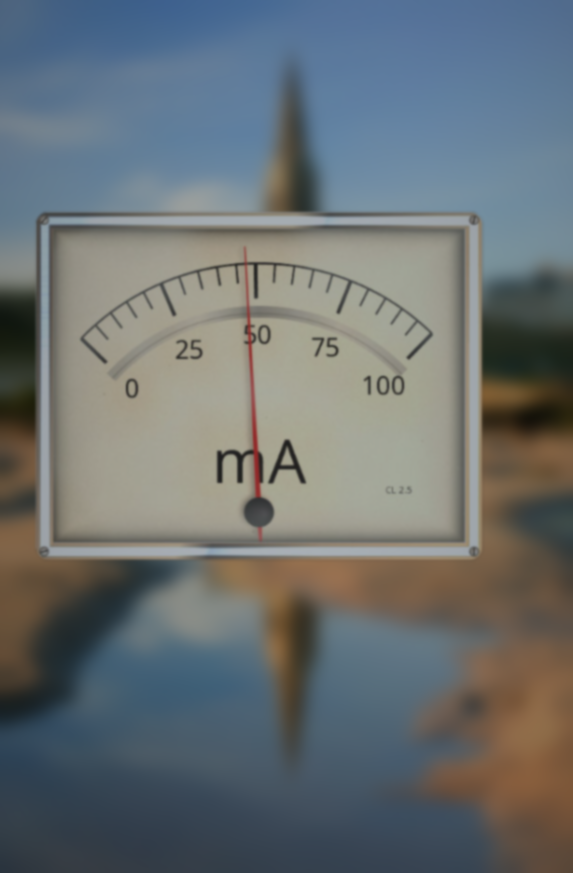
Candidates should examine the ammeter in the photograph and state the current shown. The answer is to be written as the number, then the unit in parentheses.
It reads 47.5 (mA)
